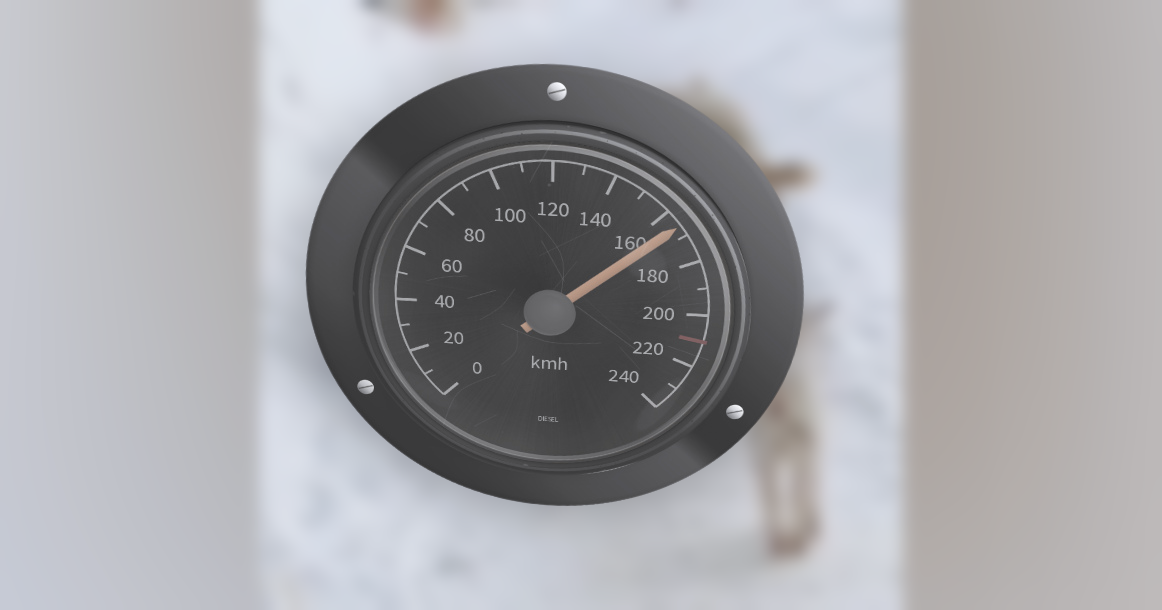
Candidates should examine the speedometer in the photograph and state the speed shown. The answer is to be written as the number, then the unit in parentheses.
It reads 165 (km/h)
